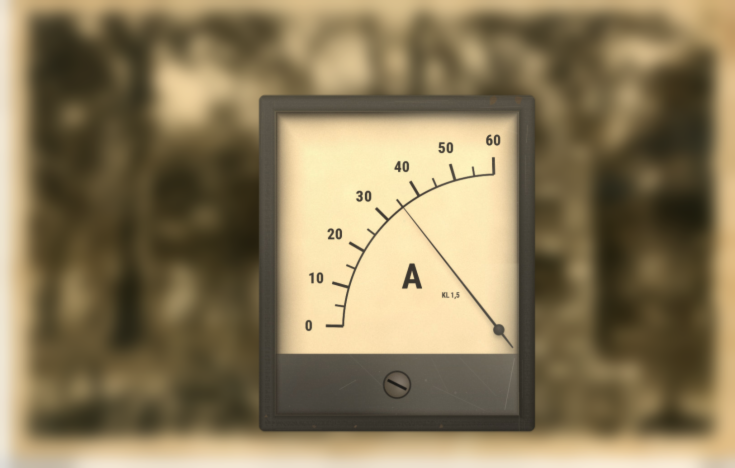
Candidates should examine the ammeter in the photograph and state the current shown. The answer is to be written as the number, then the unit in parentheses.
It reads 35 (A)
